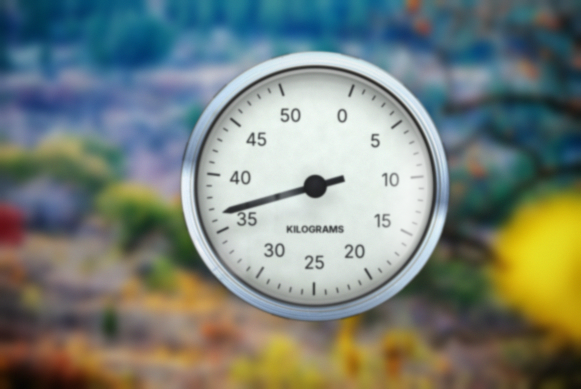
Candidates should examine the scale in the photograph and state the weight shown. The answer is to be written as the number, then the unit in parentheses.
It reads 36.5 (kg)
